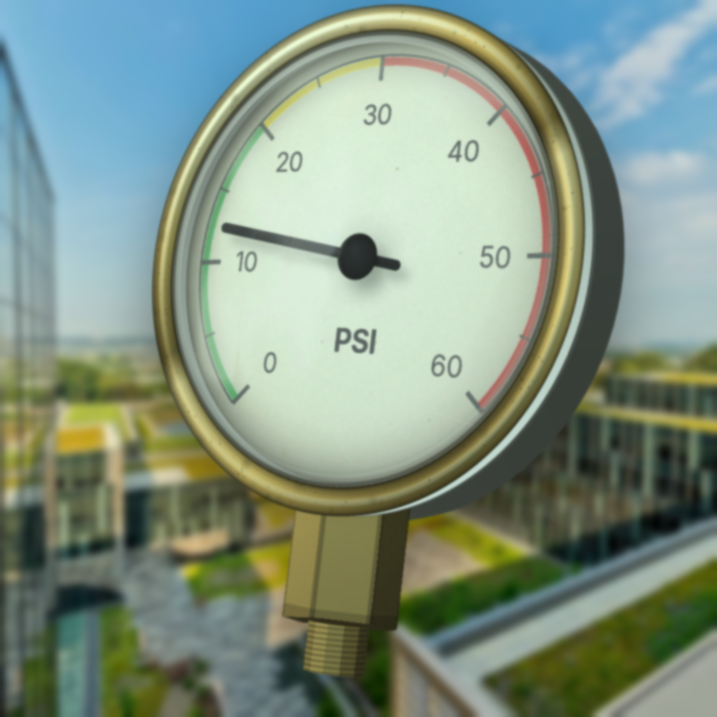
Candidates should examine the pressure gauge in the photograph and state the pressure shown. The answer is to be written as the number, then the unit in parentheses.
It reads 12.5 (psi)
